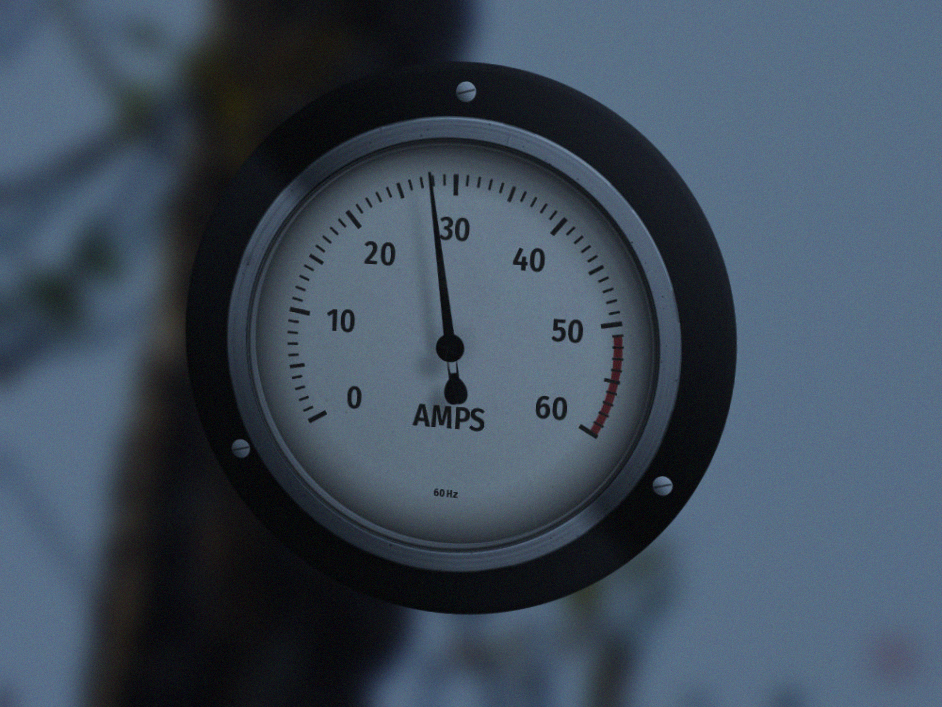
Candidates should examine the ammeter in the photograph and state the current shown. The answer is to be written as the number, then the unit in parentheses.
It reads 28 (A)
